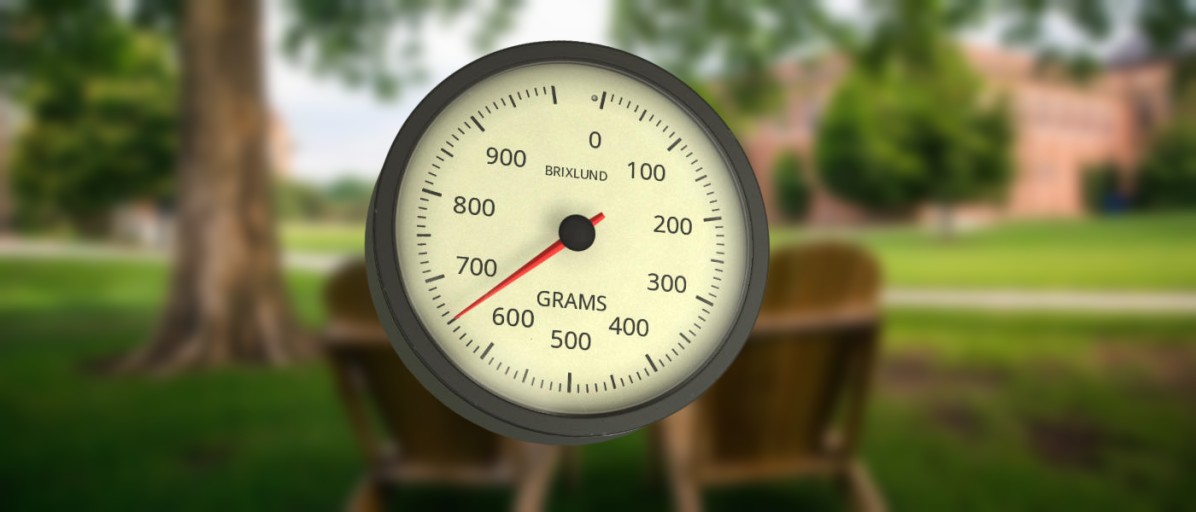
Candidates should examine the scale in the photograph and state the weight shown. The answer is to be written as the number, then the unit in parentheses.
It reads 650 (g)
